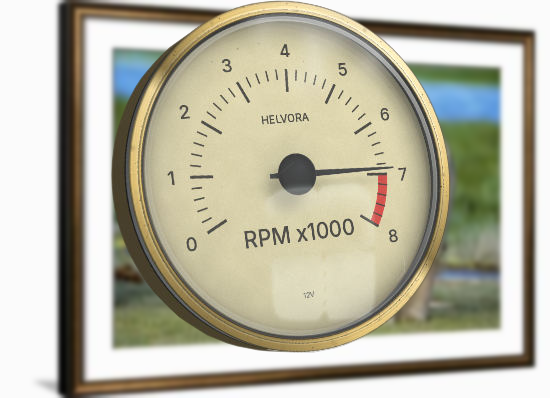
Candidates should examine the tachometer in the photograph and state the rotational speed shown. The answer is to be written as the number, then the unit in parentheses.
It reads 6900 (rpm)
